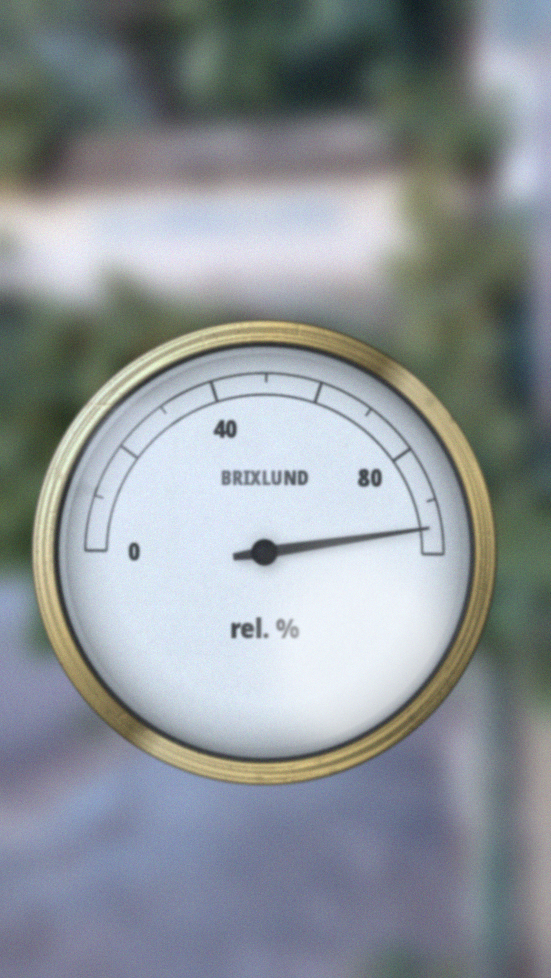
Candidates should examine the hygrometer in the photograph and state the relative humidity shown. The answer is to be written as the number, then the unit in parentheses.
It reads 95 (%)
